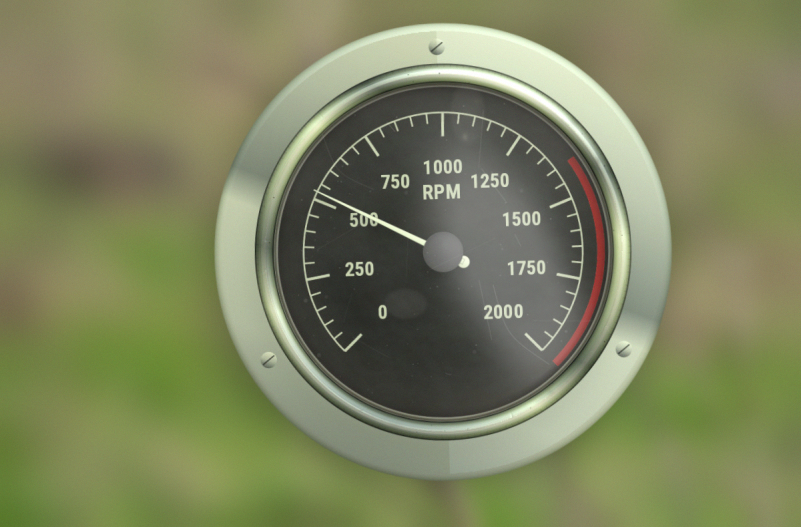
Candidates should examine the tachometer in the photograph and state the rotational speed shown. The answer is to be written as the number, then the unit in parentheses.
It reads 525 (rpm)
